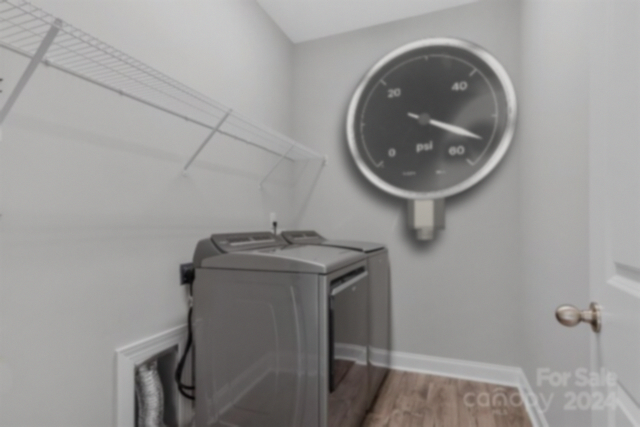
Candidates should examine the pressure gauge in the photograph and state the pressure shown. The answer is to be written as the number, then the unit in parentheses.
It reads 55 (psi)
